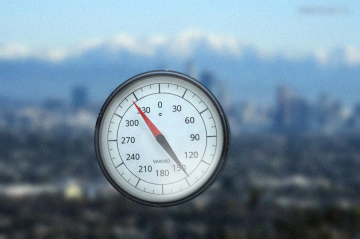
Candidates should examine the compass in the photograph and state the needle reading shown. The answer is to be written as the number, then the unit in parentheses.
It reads 325 (°)
